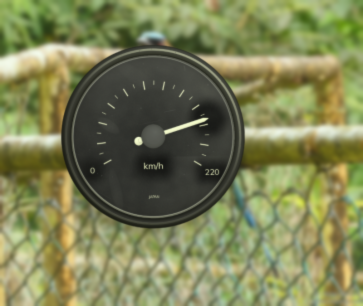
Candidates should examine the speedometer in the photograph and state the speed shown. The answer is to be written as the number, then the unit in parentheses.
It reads 175 (km/h)
